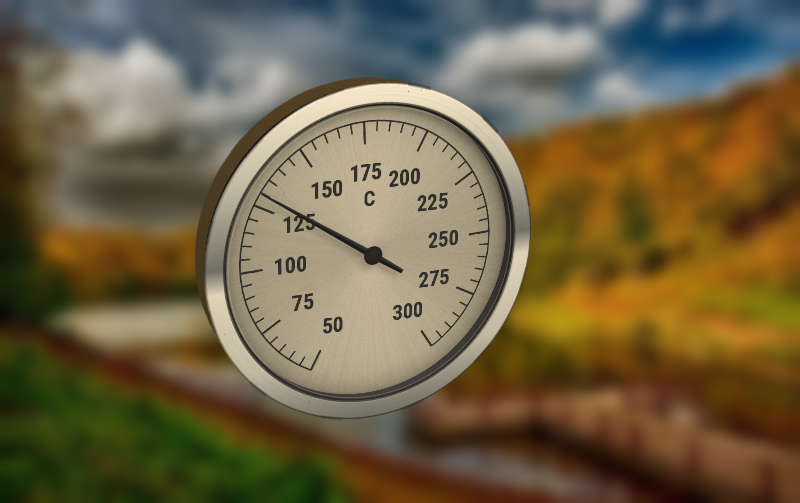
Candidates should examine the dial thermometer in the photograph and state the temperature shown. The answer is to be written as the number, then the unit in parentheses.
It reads 130 (°C)
